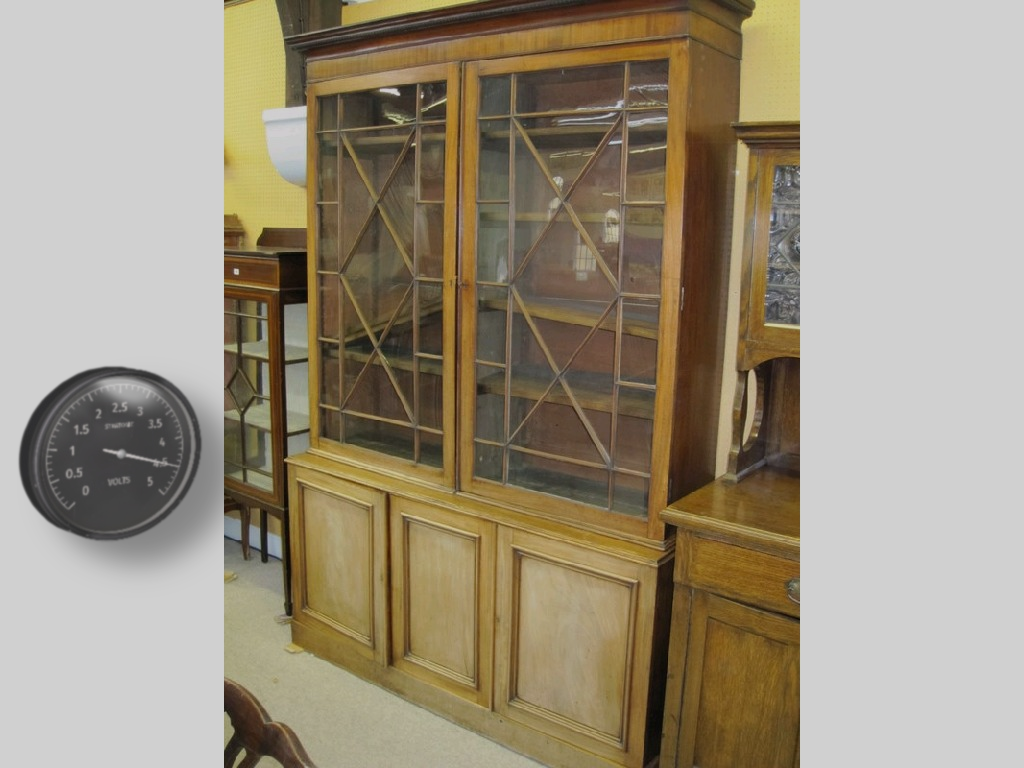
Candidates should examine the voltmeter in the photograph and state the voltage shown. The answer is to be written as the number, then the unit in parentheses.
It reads 4.5 (V)
